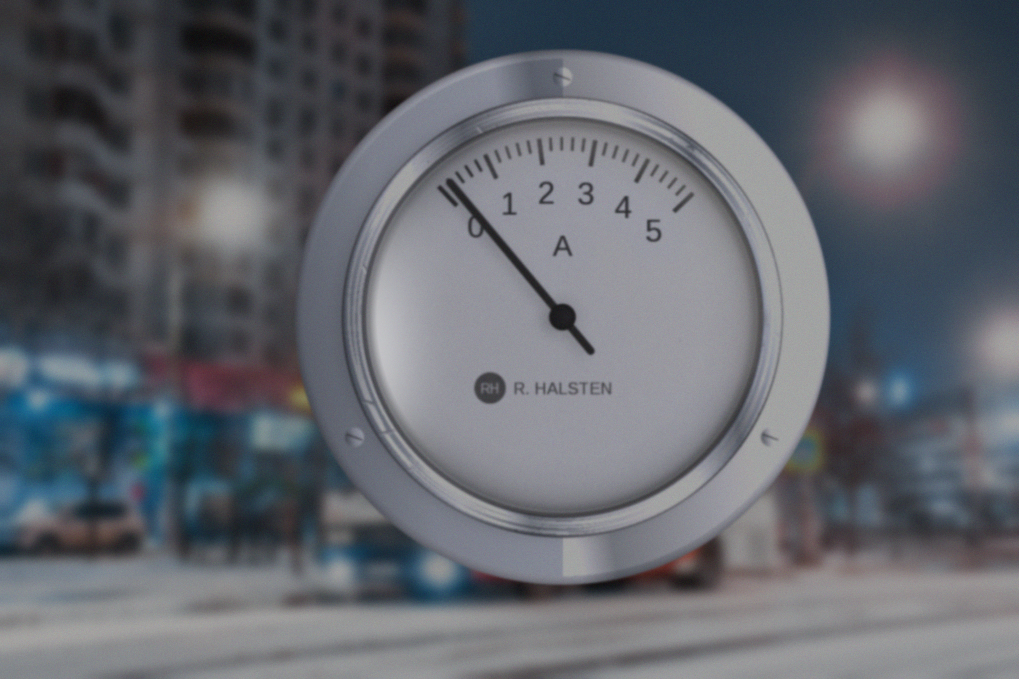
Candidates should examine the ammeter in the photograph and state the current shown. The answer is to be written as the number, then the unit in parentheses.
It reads 0.2 (A)
